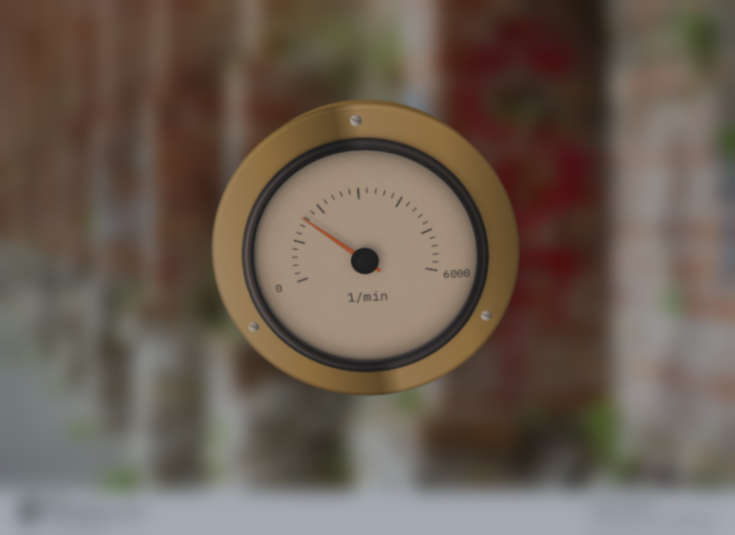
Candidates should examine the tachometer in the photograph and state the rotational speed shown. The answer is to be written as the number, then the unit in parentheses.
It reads 1600 (rpm)
